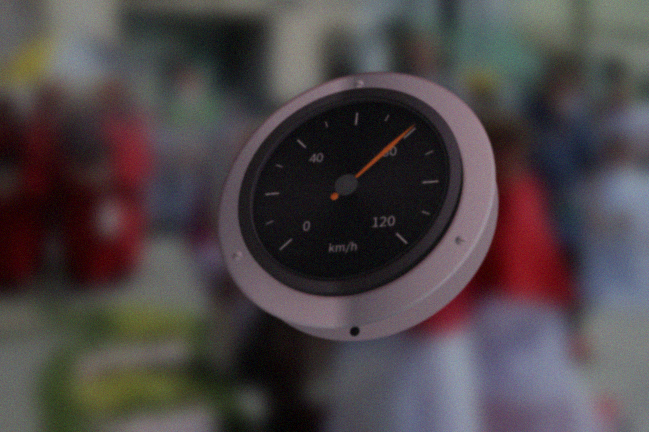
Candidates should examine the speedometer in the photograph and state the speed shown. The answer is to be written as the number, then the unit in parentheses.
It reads 80 (km/h)
